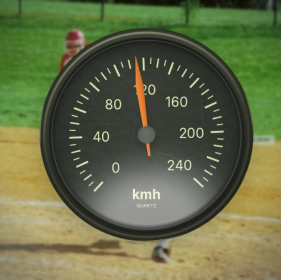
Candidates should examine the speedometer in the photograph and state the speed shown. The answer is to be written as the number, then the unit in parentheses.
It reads 115 (km/h)
